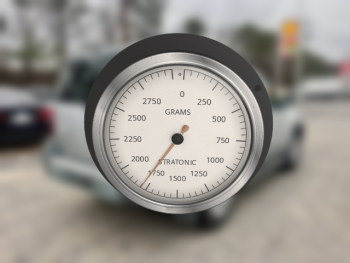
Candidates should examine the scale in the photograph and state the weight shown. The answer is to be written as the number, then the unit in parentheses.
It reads 1800 (g)
